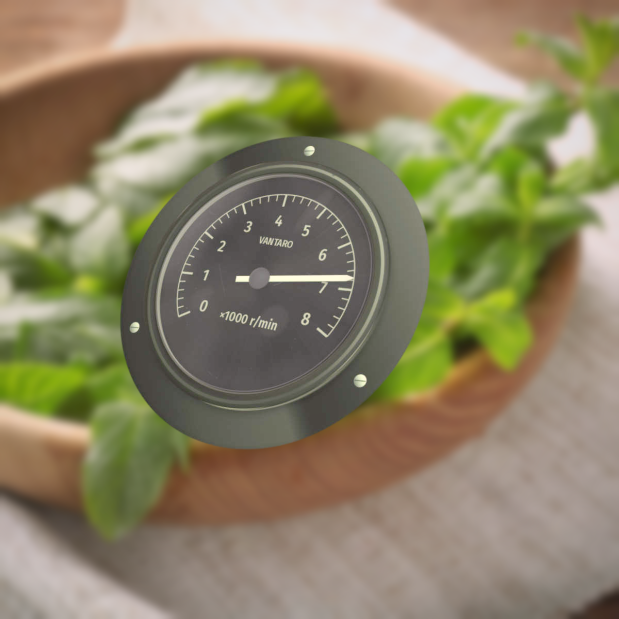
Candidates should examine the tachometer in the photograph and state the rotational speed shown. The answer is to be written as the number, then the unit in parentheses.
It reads 6800 (rpm)
